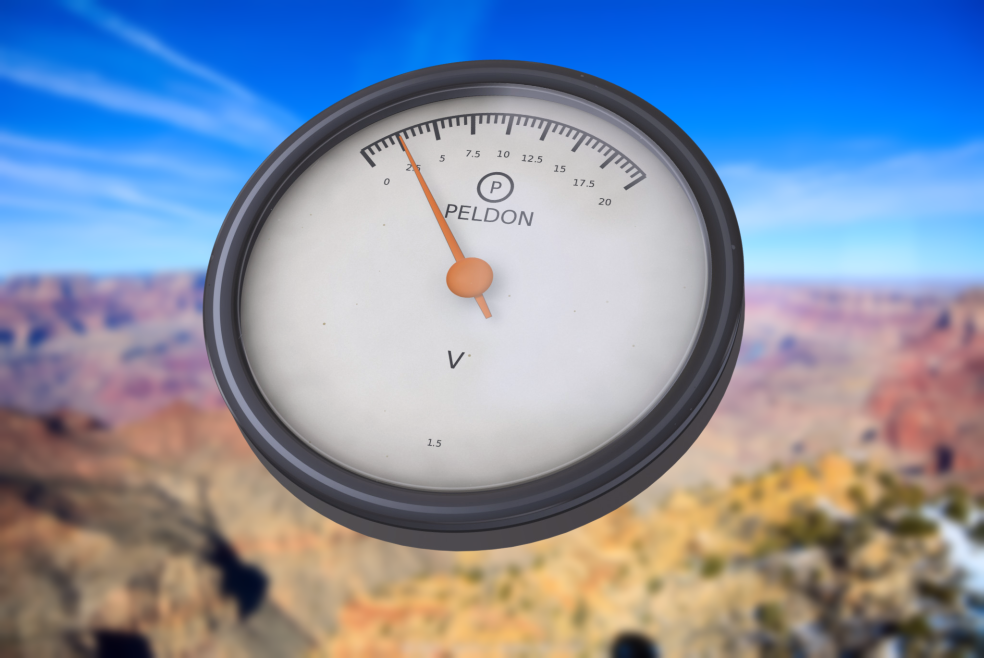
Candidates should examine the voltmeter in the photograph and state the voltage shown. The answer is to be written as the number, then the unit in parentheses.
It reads 2.5 (V)
